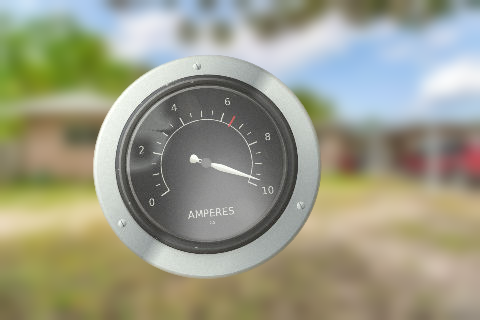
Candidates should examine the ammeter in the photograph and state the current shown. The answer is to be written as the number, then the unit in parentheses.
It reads 9.75 (A)
